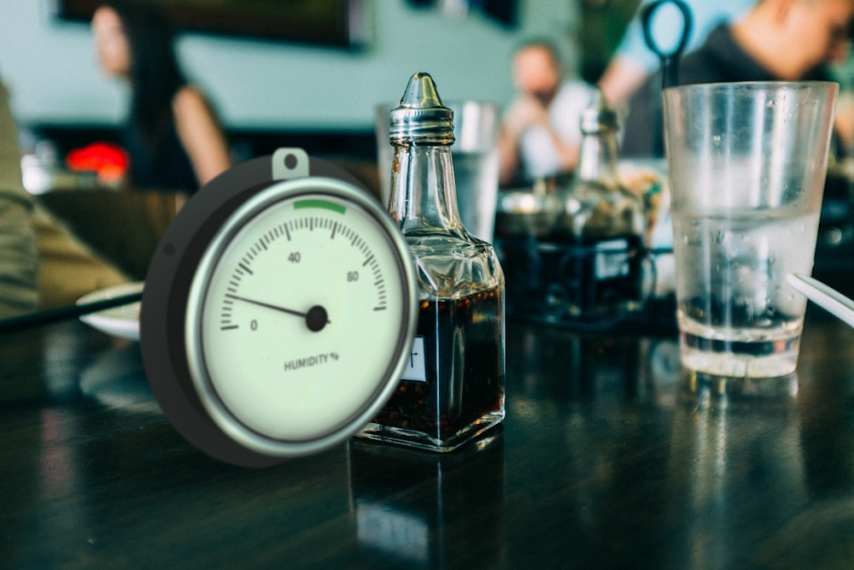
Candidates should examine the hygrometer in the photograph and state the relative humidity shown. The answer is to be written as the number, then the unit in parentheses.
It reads 10 (%)
